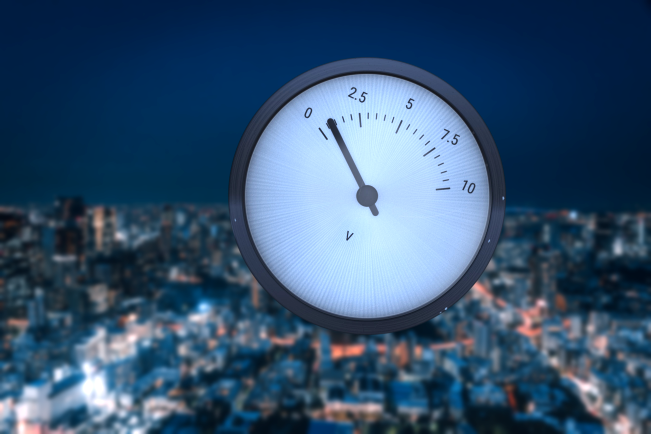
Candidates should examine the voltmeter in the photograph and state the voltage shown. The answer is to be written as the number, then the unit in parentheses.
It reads 0.75 (V)
